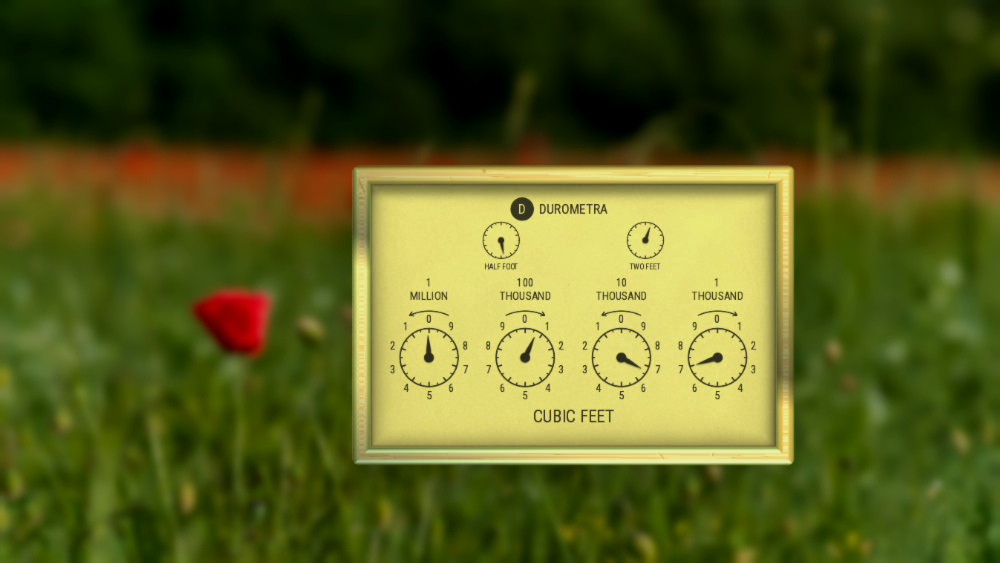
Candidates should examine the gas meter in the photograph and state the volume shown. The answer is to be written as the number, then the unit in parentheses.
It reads 6700 (ft³)
